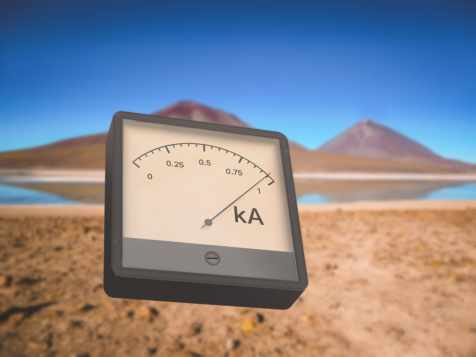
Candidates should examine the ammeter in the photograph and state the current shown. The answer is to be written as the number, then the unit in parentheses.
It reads 0.95 (kA)
